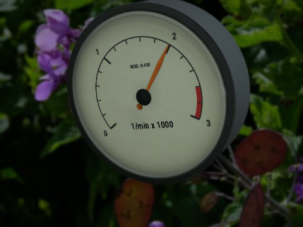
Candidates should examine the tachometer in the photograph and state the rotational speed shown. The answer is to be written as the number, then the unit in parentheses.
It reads 2000 (rpm)
